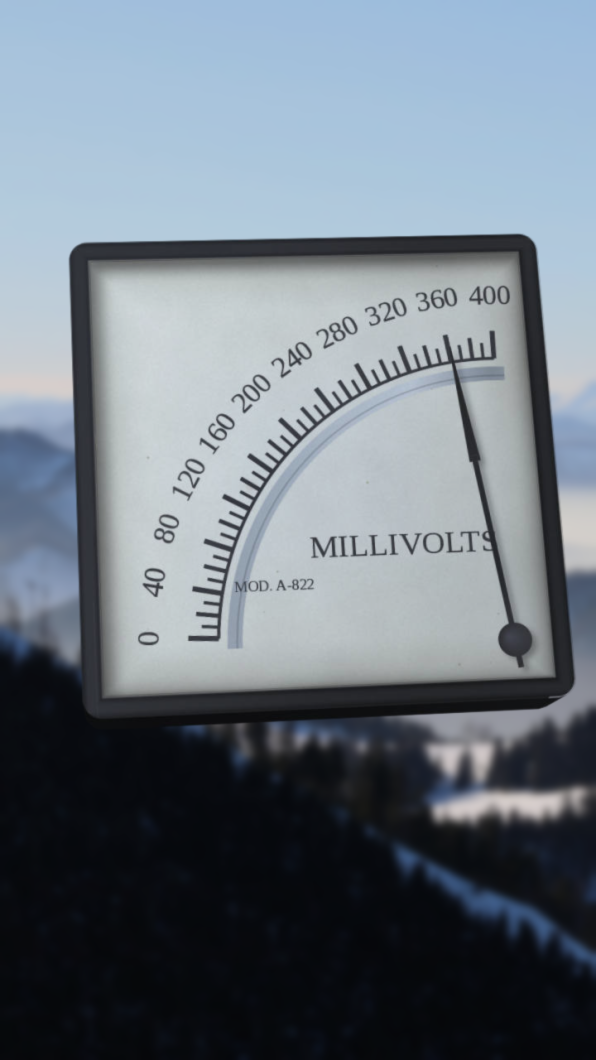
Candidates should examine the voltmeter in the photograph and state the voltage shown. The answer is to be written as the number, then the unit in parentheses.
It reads 360 (mV)
